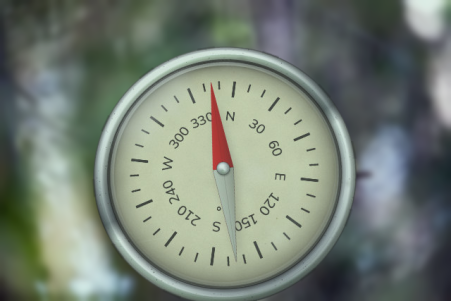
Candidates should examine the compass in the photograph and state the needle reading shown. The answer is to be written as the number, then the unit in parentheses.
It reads 345 (°)
